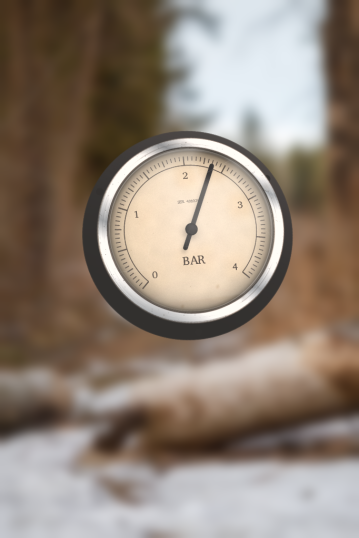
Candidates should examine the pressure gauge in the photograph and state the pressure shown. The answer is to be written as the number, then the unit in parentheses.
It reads 2.35 (bar)
